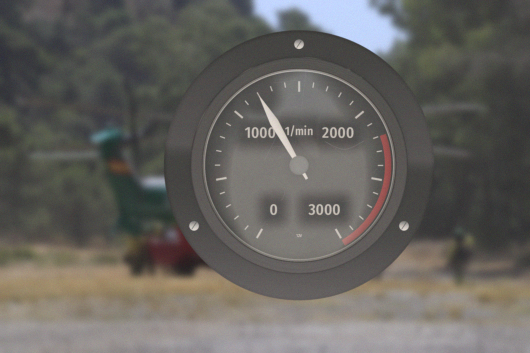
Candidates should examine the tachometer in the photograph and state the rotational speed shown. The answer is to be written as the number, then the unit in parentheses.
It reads 1200 (rpm)
